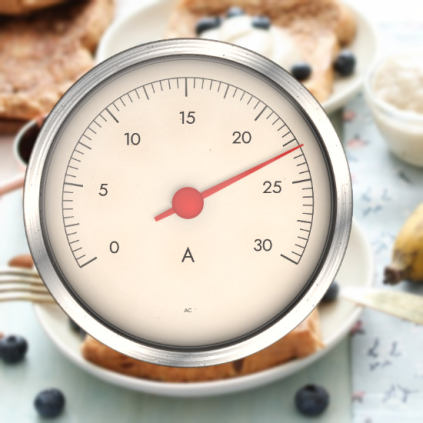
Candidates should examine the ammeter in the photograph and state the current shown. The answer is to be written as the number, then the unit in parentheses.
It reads 23 (A)
